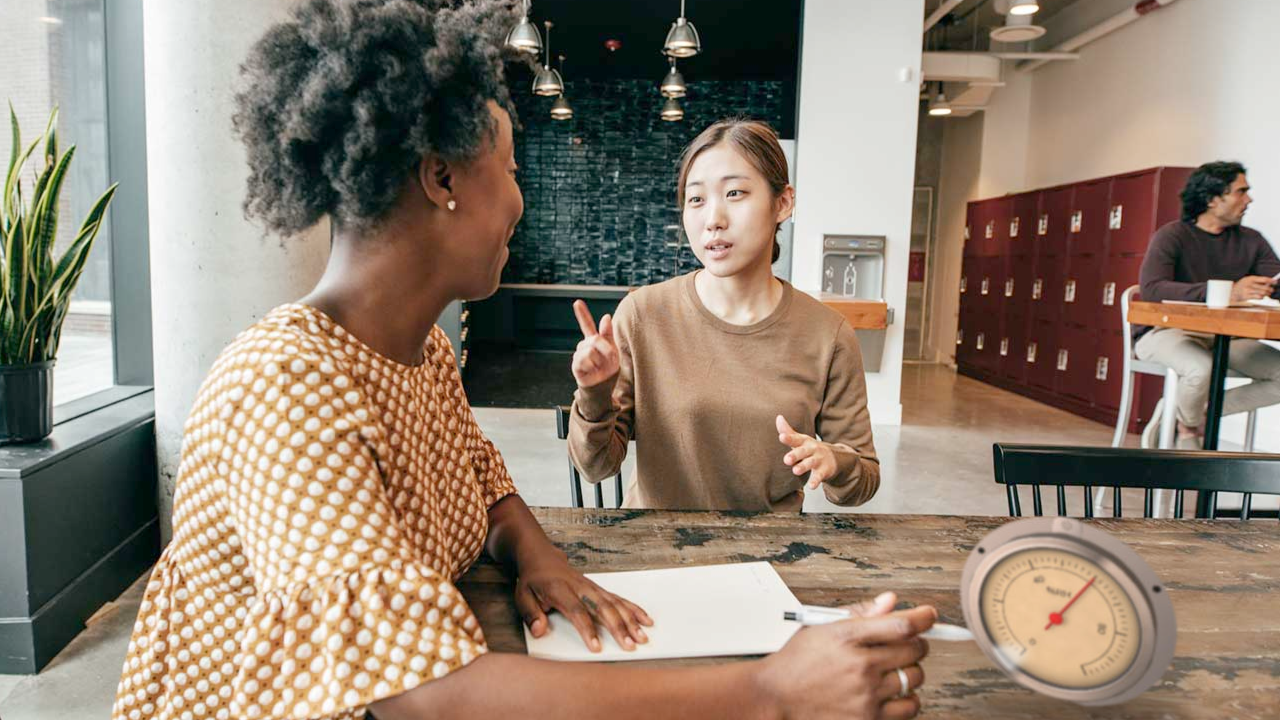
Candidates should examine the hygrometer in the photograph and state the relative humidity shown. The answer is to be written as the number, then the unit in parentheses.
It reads 60 (%)
